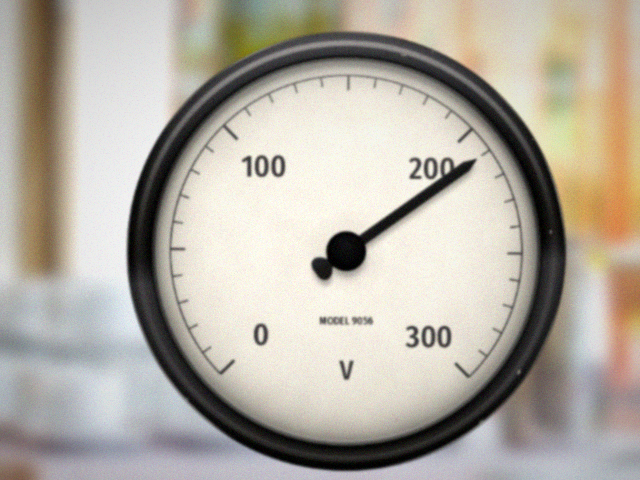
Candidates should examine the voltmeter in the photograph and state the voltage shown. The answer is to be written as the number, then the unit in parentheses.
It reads 210 (V)
